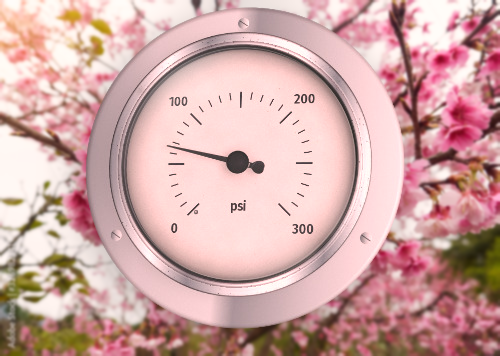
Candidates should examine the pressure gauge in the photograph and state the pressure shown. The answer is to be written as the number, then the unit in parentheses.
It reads 65 (psi)
